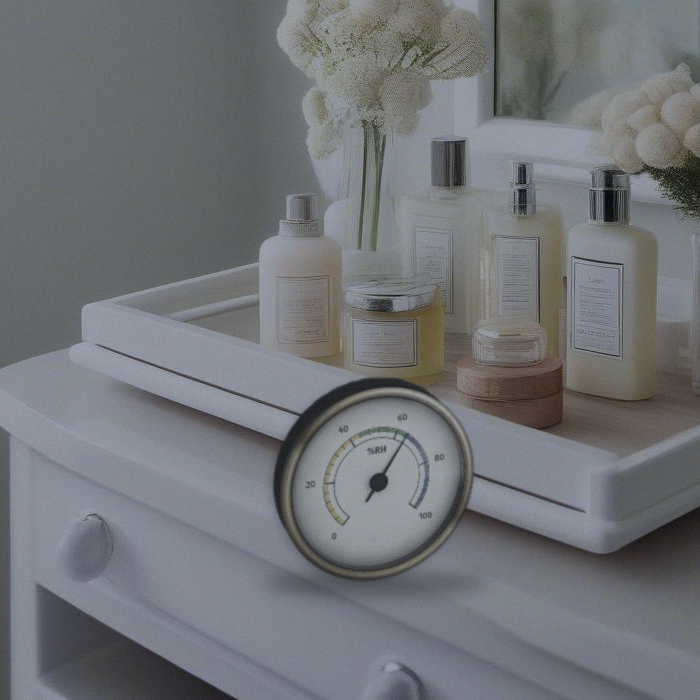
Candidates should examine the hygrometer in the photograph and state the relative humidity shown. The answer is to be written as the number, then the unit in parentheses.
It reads 64 (%)
